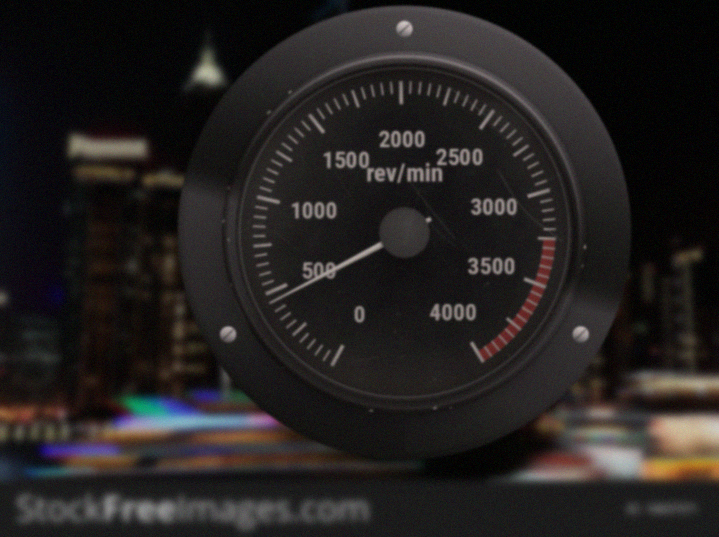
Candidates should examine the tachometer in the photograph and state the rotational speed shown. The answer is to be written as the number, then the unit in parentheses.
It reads 450 (rpm)
